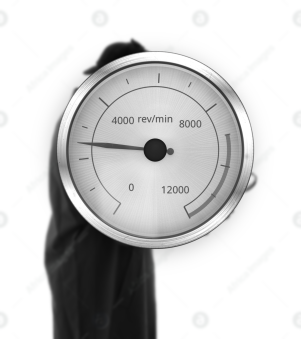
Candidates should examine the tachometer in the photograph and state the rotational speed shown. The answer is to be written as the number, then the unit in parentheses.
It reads 2500 (rpm)
